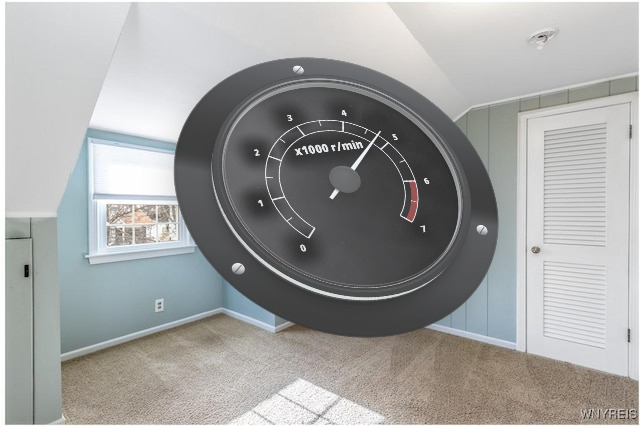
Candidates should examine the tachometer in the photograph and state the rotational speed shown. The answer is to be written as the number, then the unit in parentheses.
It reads 4750 (rpm)
